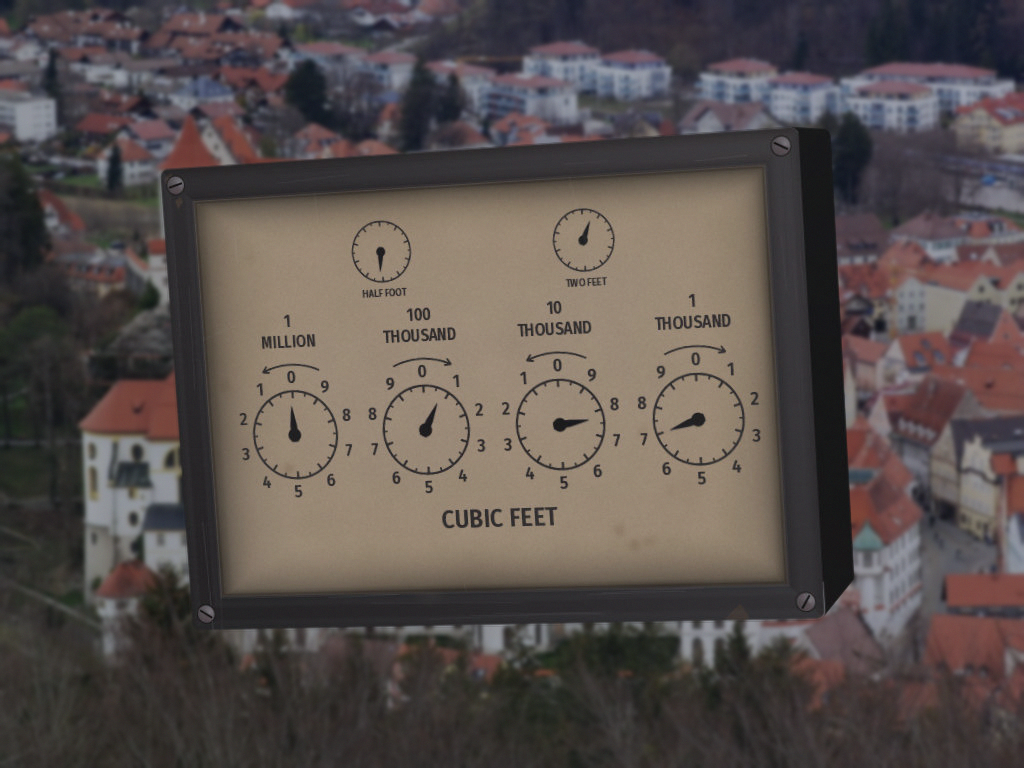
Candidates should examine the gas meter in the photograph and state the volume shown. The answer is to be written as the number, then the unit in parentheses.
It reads 7700 (ft³)
